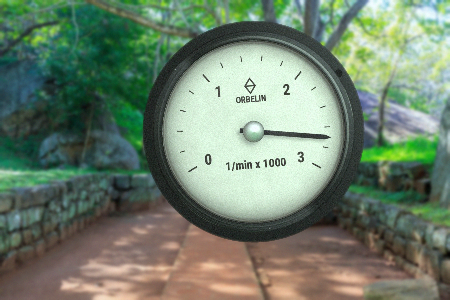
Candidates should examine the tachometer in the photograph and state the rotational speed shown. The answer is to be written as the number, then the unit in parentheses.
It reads 2700 (rpm)
